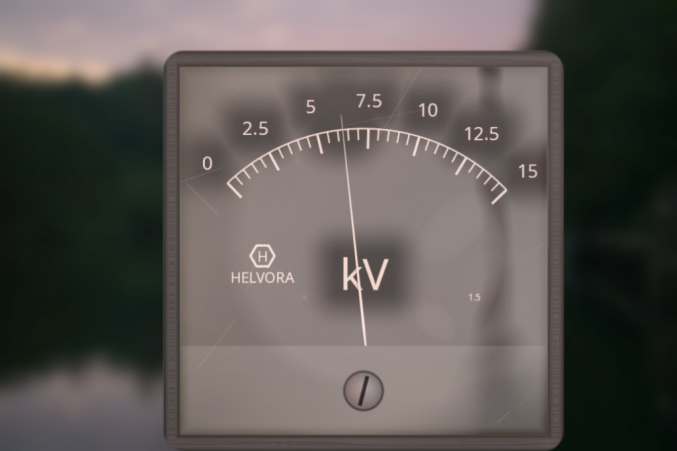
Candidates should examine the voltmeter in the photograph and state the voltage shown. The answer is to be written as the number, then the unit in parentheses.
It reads 6.25 (kV)
